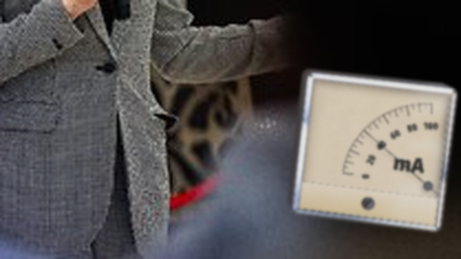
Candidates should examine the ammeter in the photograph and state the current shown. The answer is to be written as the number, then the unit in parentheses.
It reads 40 (mA)
